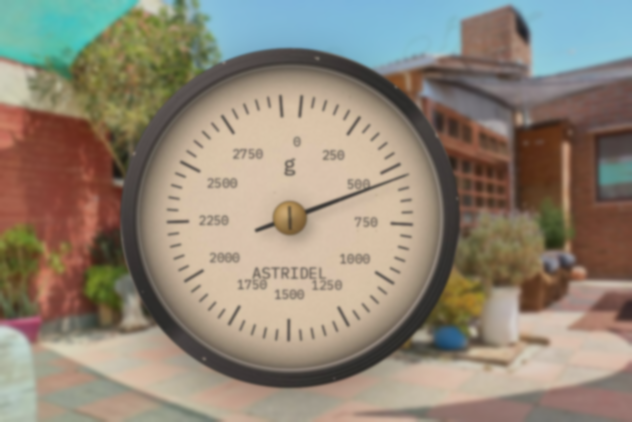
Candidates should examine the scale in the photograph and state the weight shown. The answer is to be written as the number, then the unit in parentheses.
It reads 550 (g)
